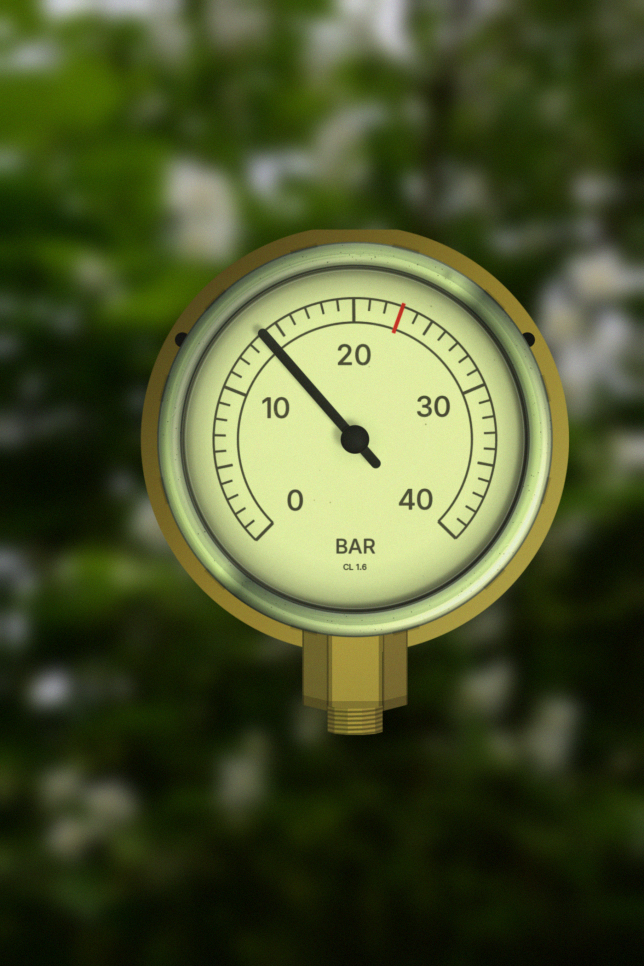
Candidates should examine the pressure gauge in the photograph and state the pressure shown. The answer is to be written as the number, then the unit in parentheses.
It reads 14 (bar)
